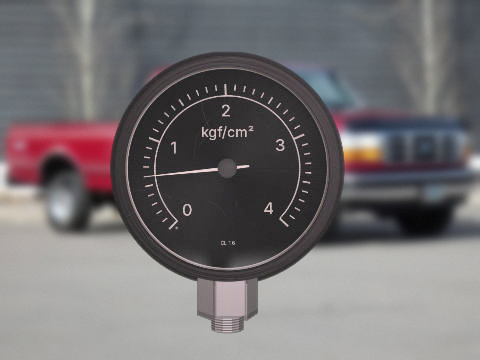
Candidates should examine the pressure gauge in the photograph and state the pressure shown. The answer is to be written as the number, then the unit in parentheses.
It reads 0.6 (kg/cm²)
